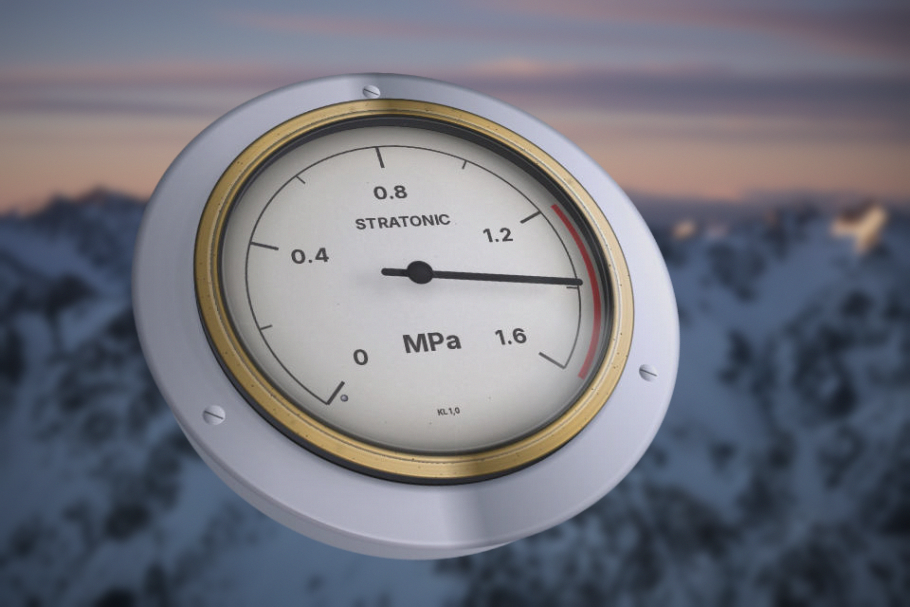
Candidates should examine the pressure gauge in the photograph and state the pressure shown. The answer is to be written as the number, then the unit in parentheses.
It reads 1.4 (MPa)
